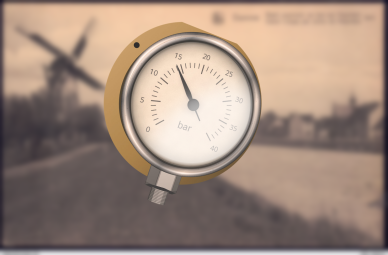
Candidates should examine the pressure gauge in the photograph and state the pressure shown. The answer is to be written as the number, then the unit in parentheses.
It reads 14 (bar)
